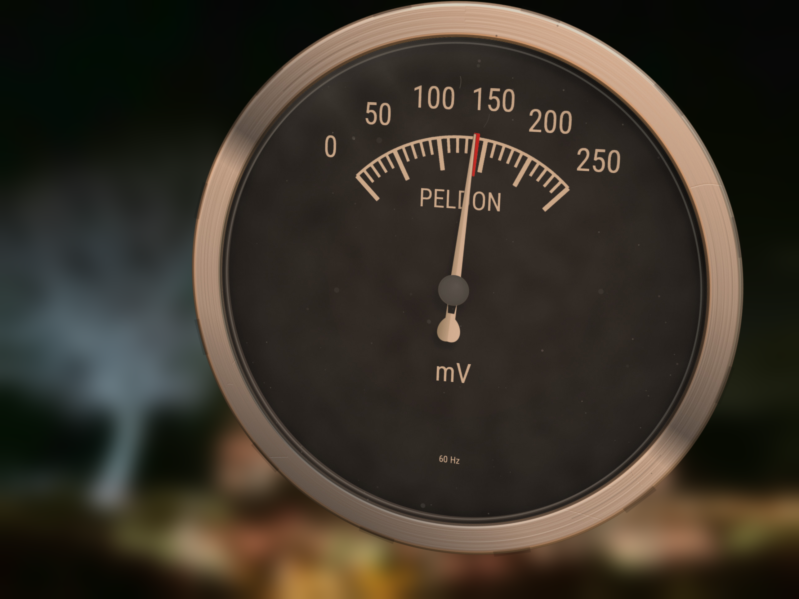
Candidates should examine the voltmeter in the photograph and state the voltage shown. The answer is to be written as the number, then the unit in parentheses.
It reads 140 (mV)
